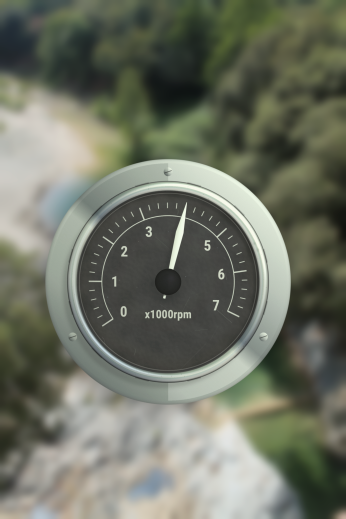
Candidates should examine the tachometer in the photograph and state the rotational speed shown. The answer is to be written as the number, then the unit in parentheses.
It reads 4000 (rpm)
